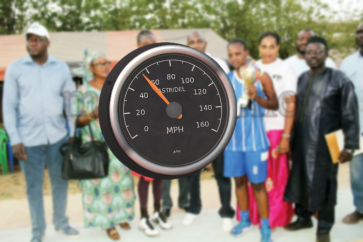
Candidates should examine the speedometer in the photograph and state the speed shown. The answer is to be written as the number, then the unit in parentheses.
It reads 55 (mph)
